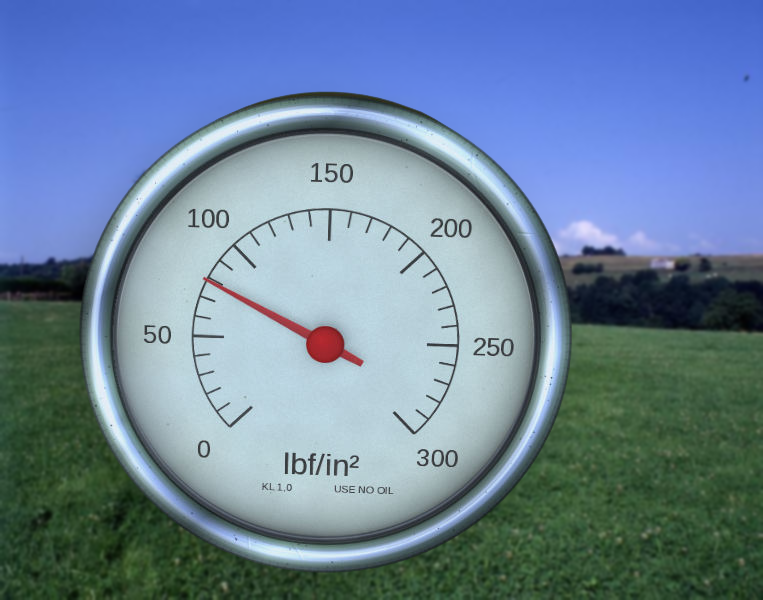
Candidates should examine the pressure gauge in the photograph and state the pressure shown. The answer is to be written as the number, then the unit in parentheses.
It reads 80 (psi)
